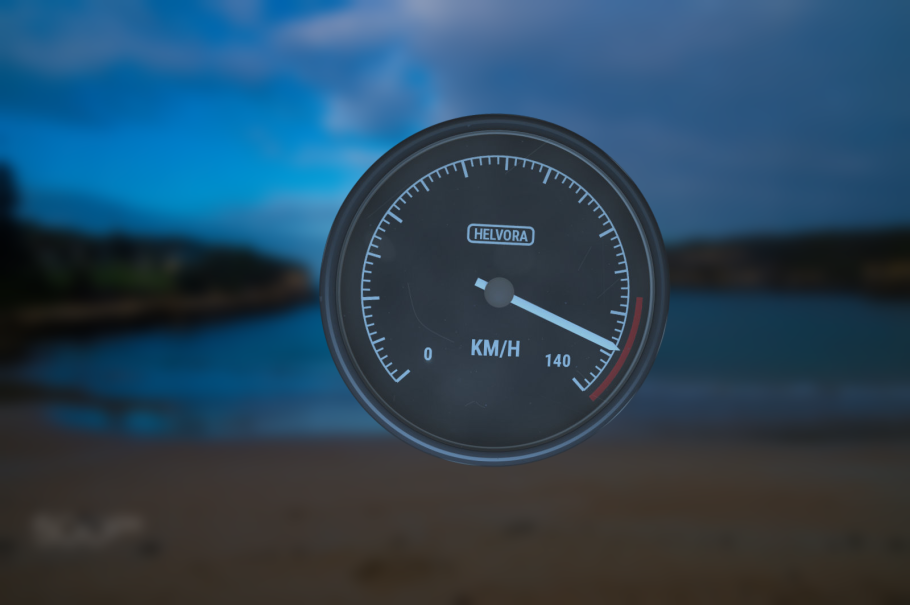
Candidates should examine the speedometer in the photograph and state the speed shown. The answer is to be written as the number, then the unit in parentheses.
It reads 128 (km/h)
